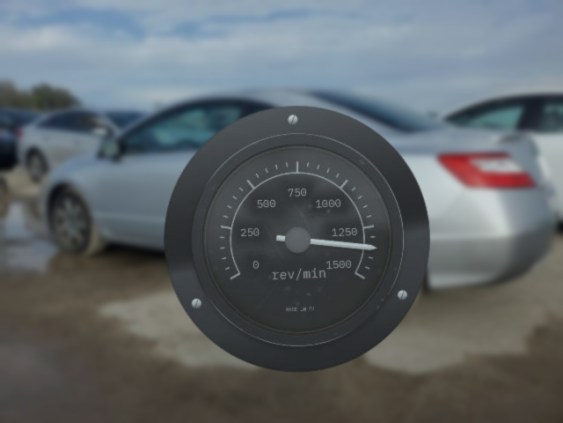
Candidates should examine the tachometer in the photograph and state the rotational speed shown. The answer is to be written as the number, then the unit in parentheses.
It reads 1350 (rpm)
